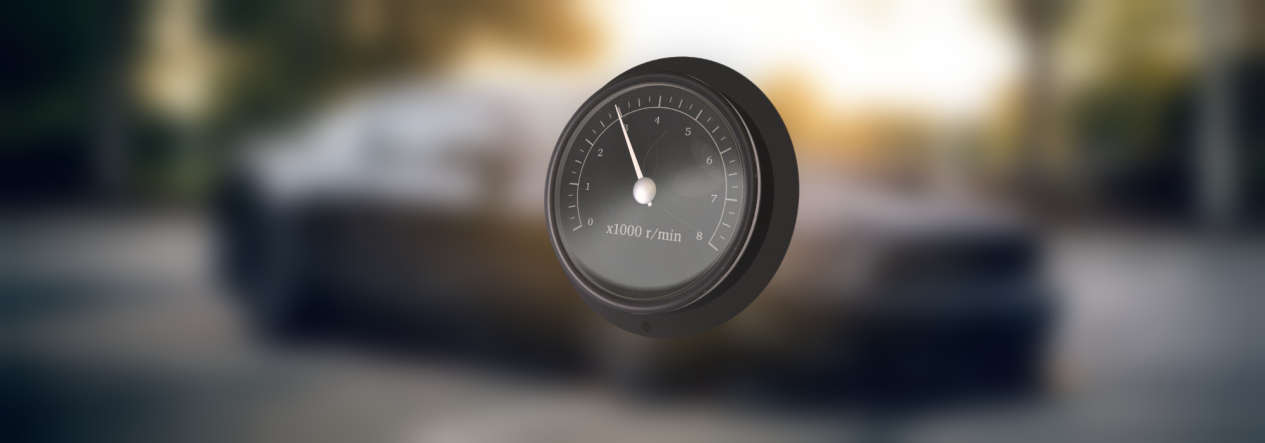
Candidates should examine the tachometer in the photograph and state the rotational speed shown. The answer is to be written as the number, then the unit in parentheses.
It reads 3000 (rpm)
